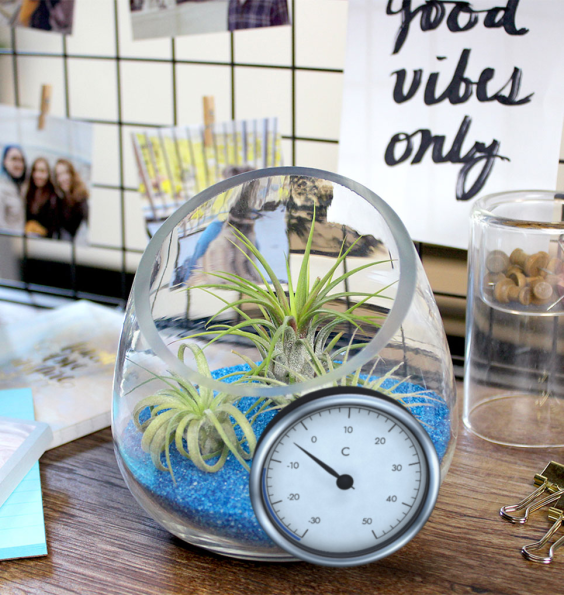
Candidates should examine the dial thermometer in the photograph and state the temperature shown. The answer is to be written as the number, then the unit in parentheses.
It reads -4 (°C)
